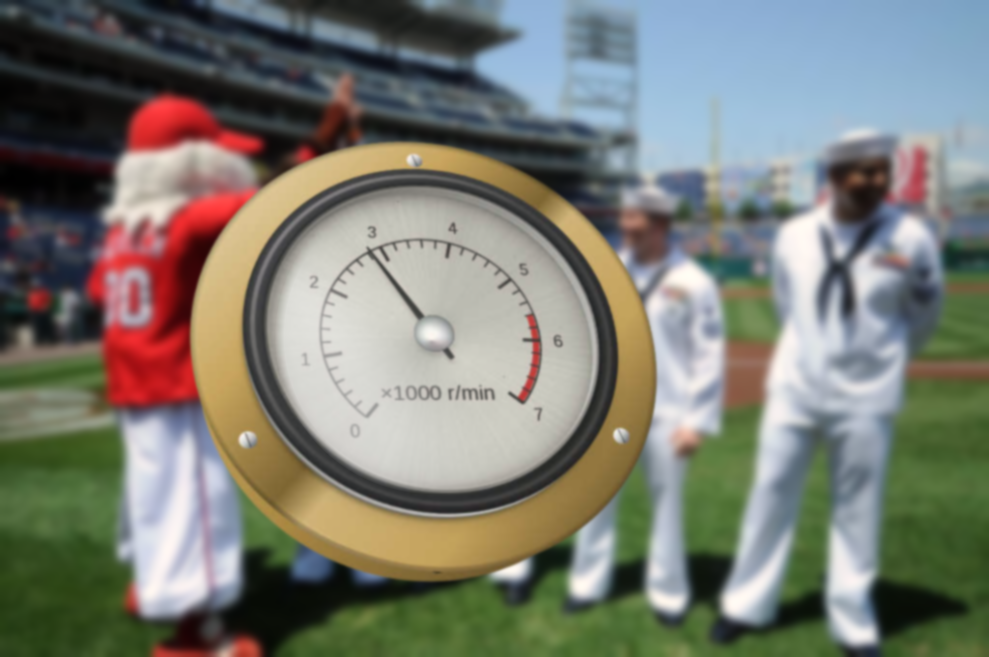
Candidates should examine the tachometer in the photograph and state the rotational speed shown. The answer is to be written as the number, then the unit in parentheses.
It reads 2800 (rpm)
